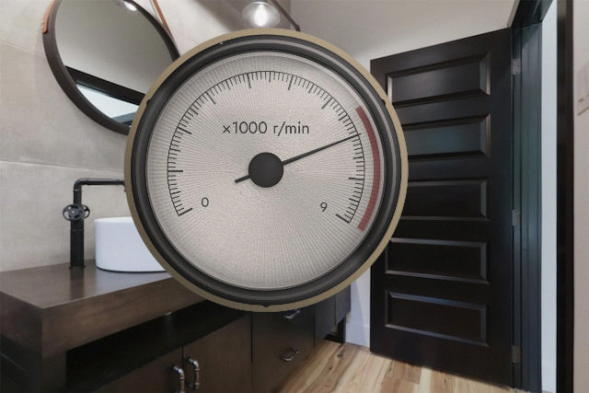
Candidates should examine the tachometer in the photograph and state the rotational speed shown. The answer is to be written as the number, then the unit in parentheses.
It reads 7000 (rpm)
